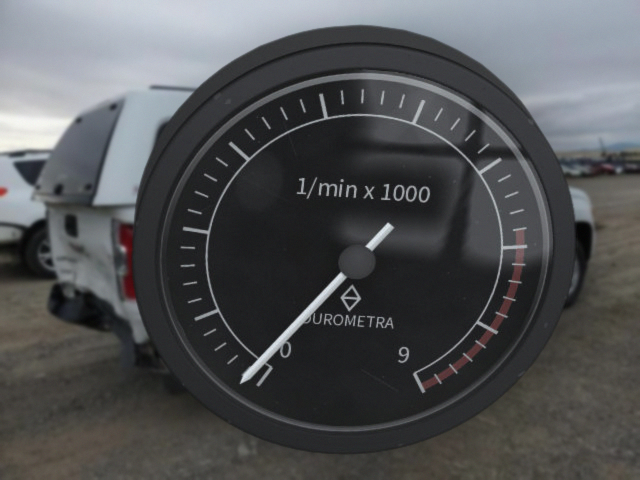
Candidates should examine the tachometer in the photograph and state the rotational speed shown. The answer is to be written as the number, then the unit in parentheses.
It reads 200 (rpm)
